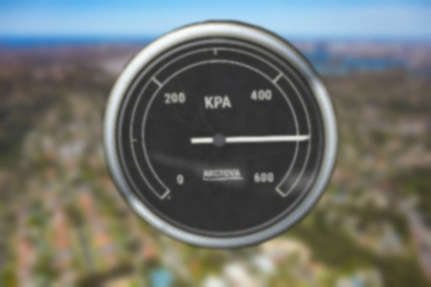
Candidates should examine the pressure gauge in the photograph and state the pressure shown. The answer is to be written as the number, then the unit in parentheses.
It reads 500 (kPa)
